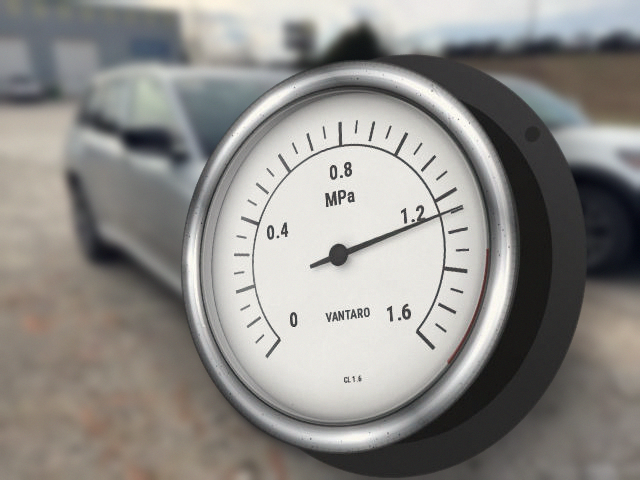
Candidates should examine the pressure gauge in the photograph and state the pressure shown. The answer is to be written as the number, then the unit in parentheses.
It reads 1.25 (MPa)
